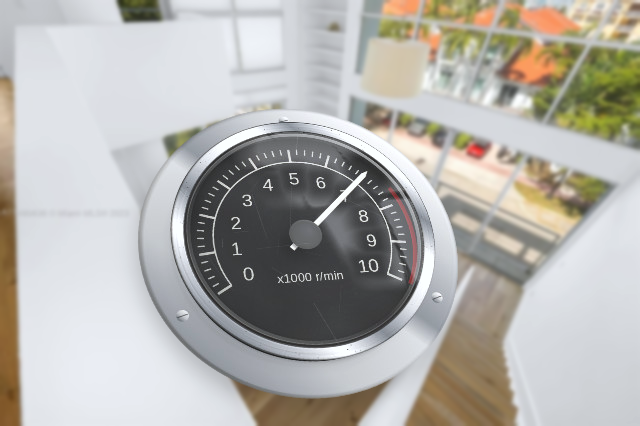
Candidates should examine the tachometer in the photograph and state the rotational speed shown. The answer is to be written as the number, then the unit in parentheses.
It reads 7000 (rpm)
